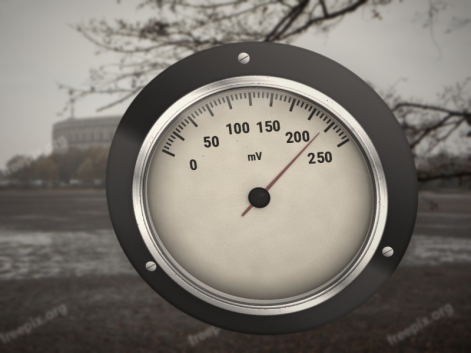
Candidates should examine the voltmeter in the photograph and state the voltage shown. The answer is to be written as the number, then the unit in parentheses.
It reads 220 (mV)
